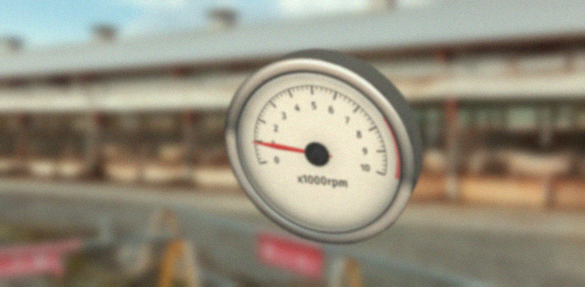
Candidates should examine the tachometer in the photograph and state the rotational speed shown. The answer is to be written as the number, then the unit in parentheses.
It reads 1000 (rpm)
